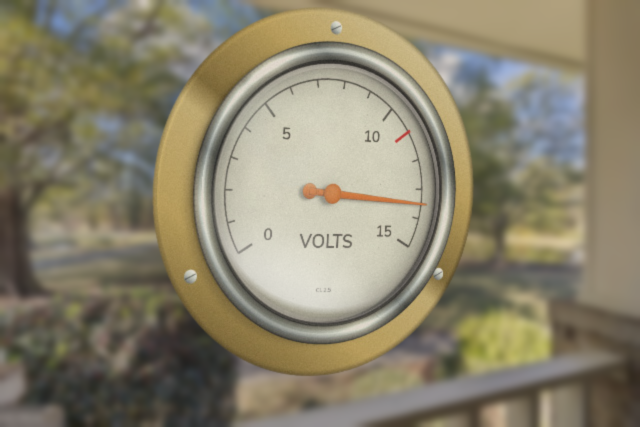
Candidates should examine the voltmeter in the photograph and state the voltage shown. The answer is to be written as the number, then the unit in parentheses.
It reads 13.5 (V)
